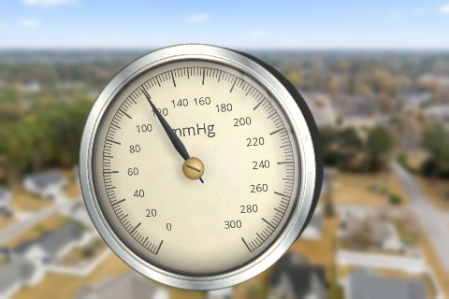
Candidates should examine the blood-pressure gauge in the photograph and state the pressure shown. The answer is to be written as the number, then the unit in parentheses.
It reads 120 (mmHg)
